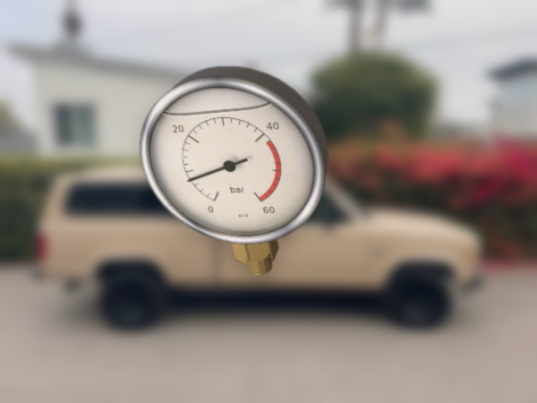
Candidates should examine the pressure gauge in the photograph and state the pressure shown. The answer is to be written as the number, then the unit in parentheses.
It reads 8 (bar)
